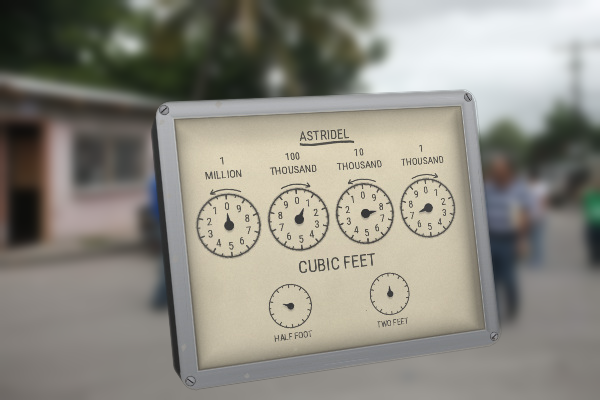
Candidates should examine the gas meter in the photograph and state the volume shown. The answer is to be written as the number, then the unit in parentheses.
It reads 7700 (ft³)
